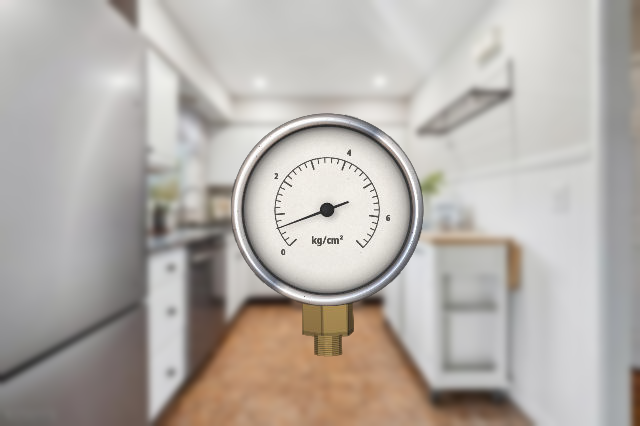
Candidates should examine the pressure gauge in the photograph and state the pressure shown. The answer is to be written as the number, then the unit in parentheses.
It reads 0.6 (kg/cm²)
